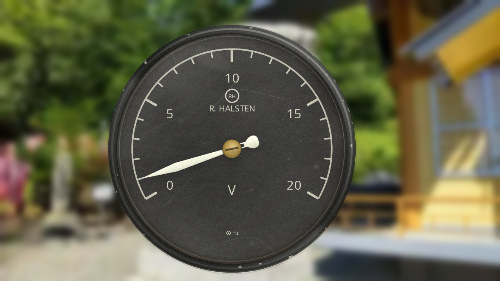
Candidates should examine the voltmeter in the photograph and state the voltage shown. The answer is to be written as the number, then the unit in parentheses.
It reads 1 (V)
